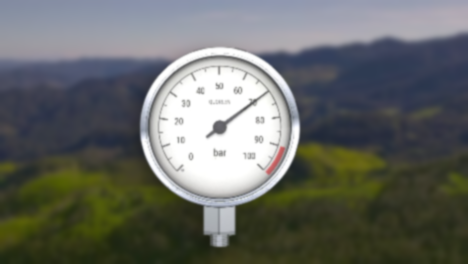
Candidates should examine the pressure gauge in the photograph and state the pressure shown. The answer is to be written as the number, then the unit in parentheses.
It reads 70 (bar)
